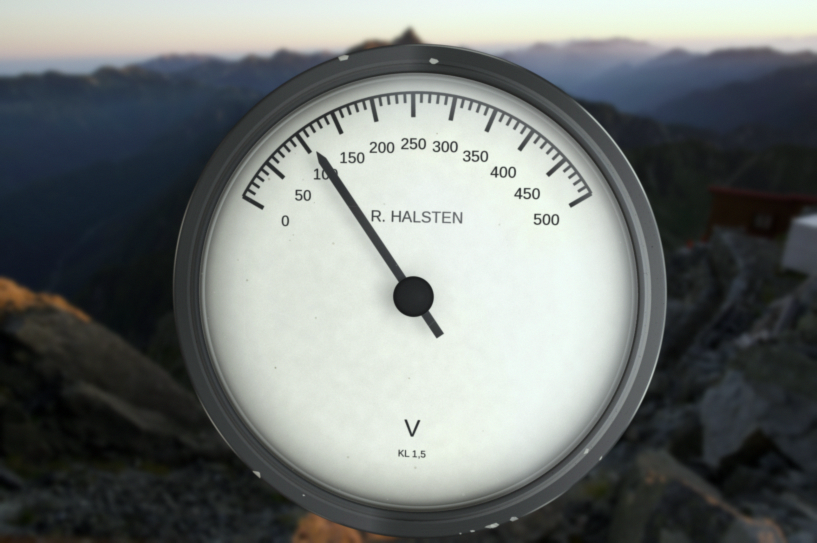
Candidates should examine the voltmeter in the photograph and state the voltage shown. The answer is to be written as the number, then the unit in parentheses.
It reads 110 (V)
